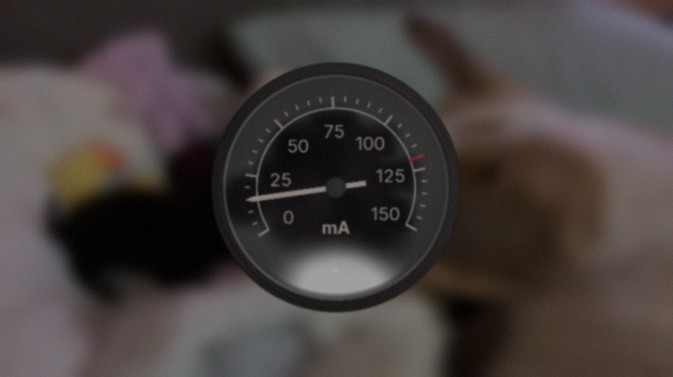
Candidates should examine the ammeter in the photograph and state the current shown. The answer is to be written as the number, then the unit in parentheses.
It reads 15 (mA)
